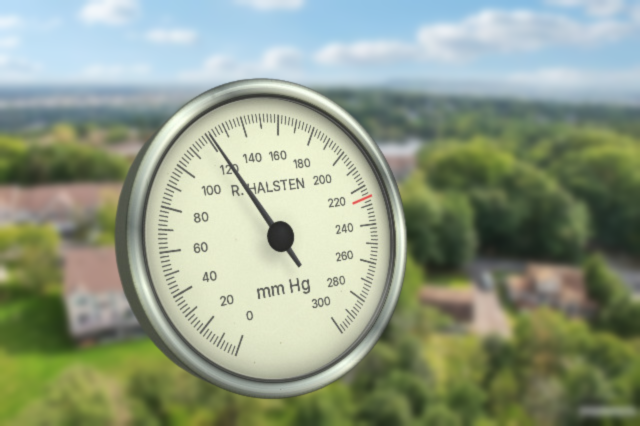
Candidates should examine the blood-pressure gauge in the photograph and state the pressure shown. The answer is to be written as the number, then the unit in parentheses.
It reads 120 (mmHg)
